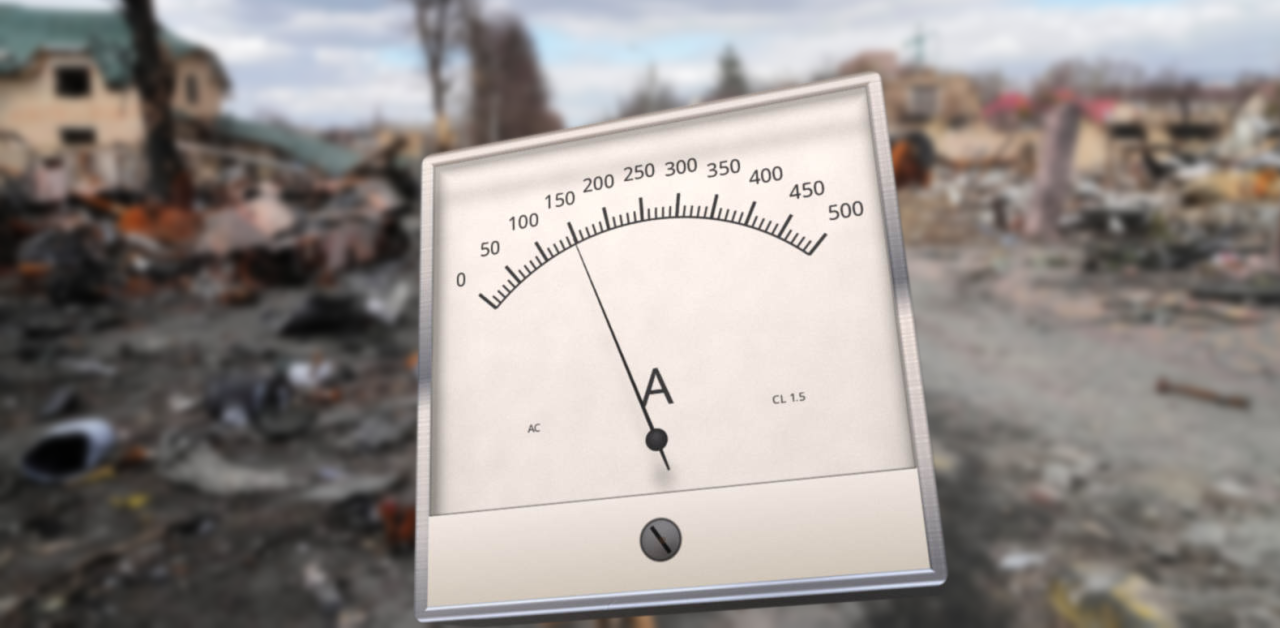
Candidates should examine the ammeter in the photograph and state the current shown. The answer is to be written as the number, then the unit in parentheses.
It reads 150 (A)
